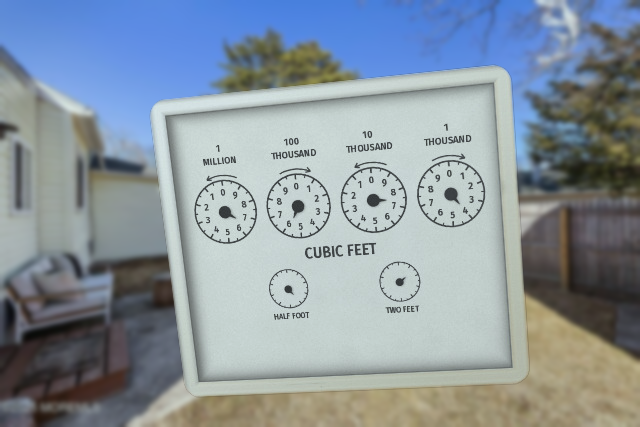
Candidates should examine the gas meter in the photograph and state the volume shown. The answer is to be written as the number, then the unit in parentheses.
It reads 657400 (ft³)
